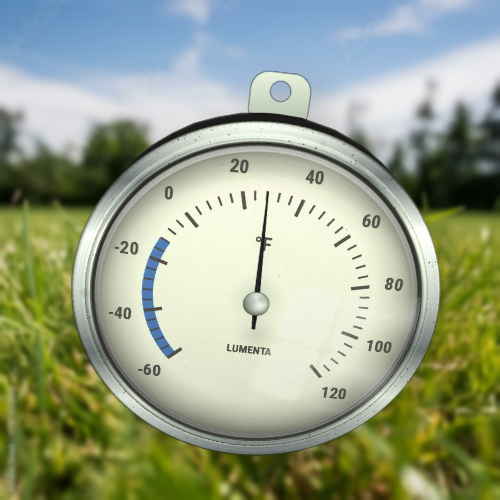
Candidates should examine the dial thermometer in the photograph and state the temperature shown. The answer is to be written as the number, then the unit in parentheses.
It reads 28 (°F)
